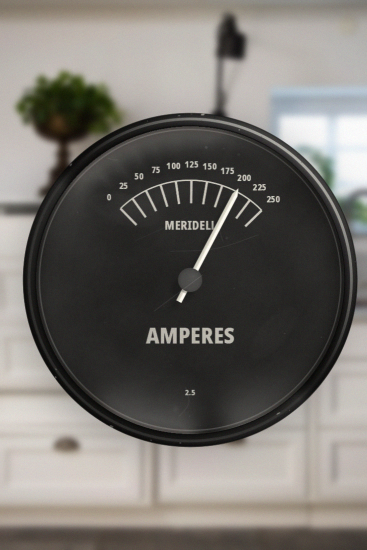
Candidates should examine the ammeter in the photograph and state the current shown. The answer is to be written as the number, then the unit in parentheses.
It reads 200 (A)
